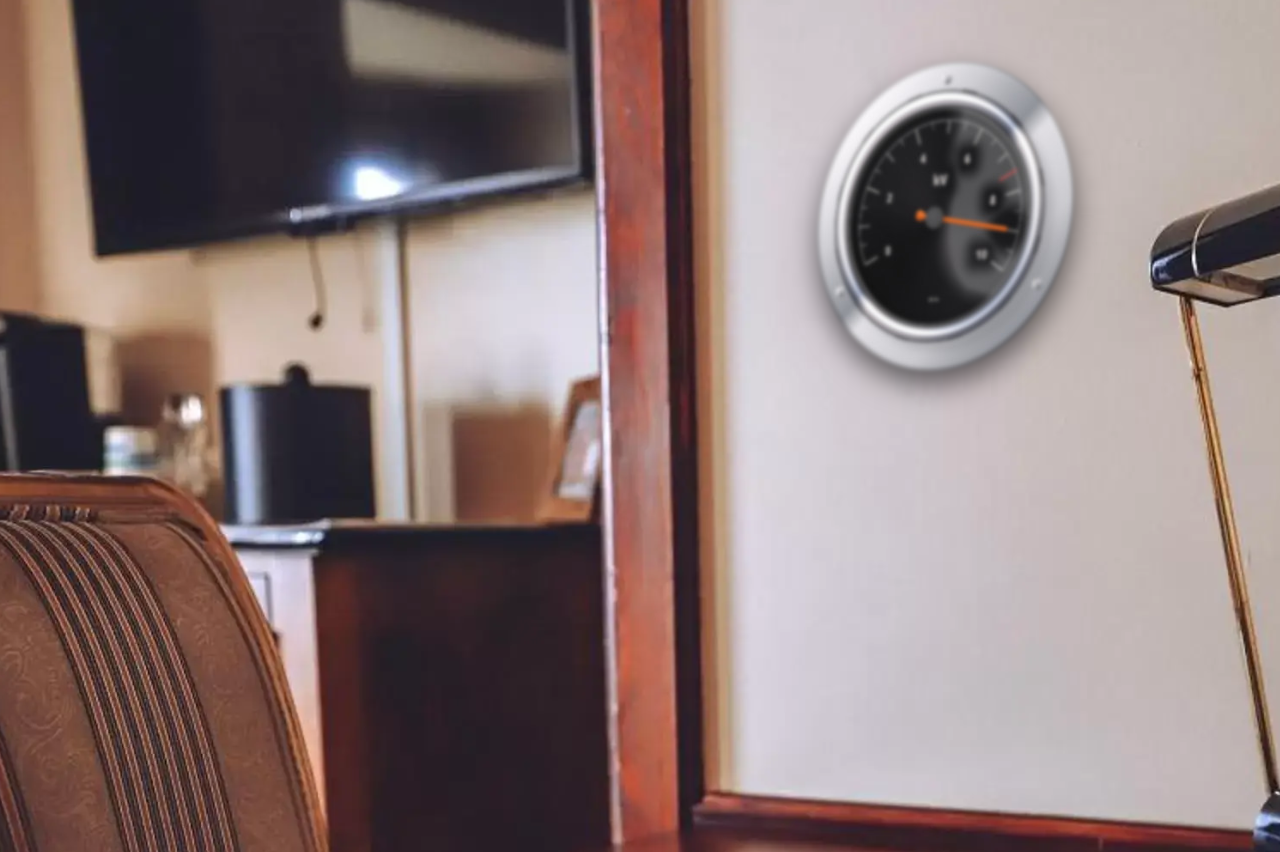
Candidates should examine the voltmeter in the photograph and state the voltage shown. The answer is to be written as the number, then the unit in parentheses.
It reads 9 (kV)
